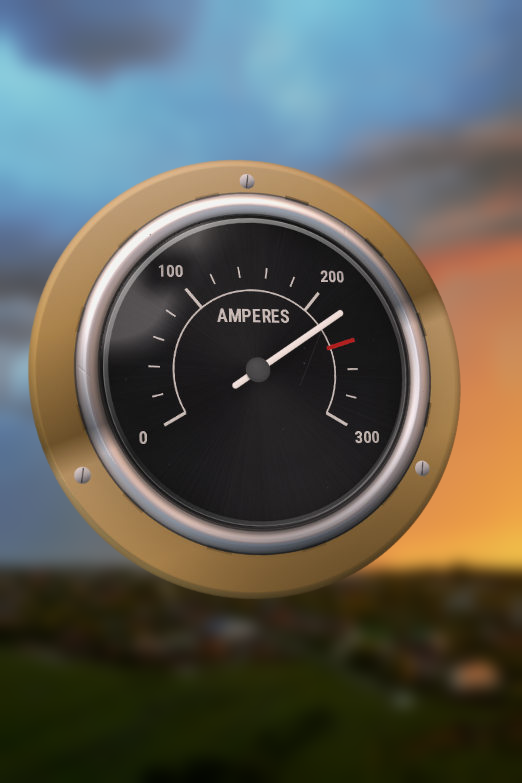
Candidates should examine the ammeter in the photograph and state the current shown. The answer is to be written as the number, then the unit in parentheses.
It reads 220 (A)
